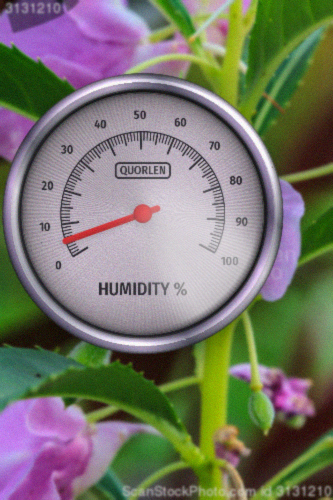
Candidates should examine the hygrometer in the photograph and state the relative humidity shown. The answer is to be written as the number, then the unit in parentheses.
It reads 5 (%)
